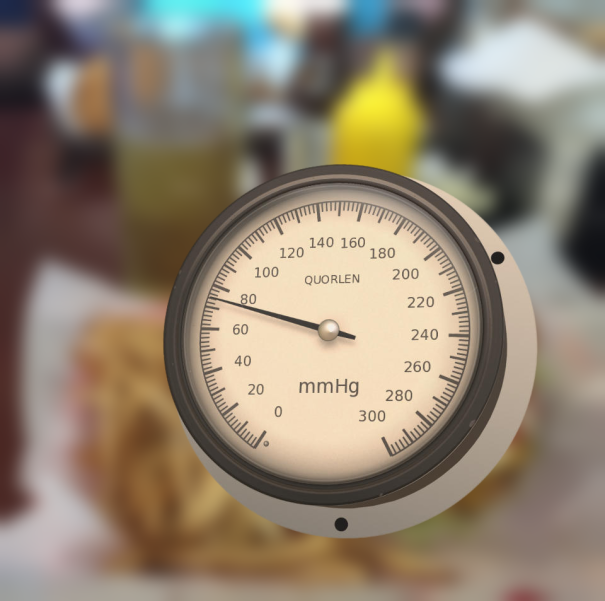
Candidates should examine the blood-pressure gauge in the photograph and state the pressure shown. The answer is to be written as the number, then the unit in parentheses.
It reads 74 (mmHg)
